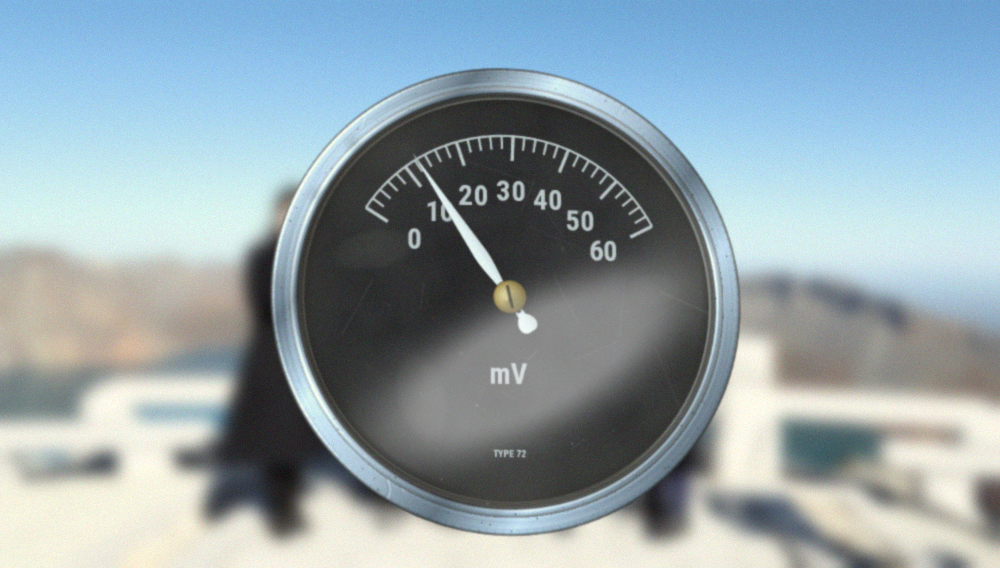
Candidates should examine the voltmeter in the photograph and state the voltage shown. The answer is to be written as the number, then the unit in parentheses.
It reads 12 (mV)
